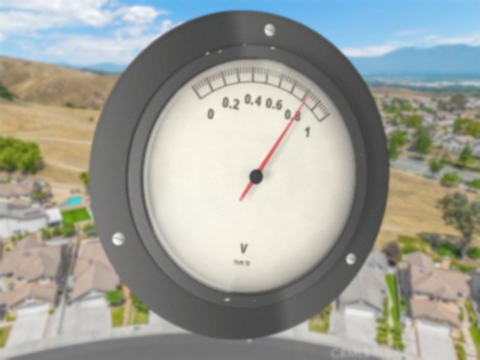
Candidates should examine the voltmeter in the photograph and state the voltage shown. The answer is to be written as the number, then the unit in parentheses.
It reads 0.8 (V)
